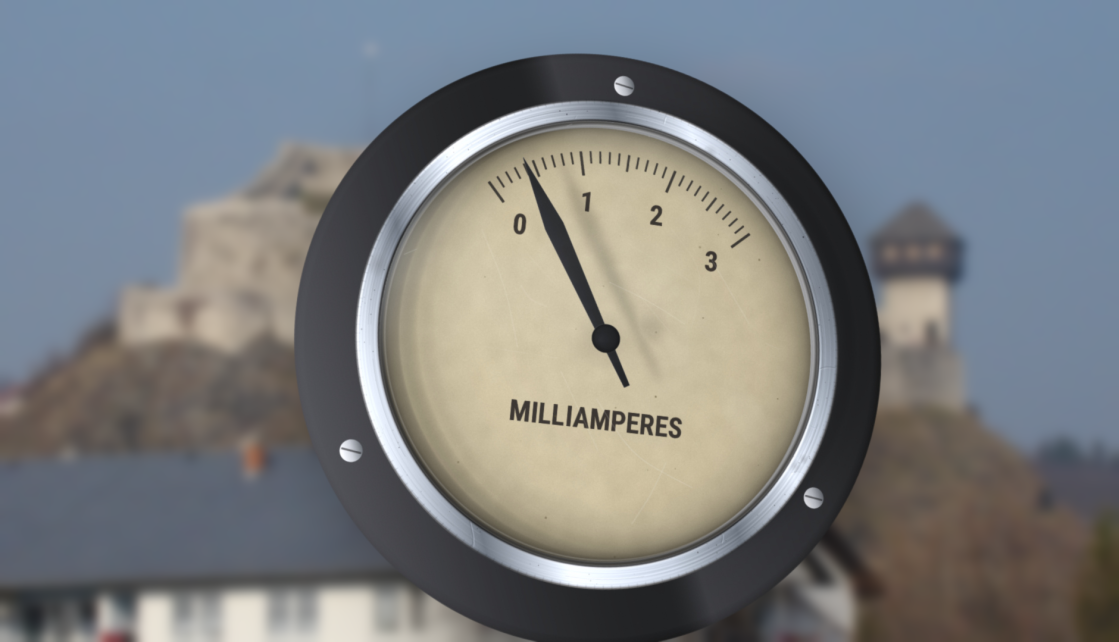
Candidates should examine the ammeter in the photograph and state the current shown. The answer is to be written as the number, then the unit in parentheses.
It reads 0.4 (mA)
